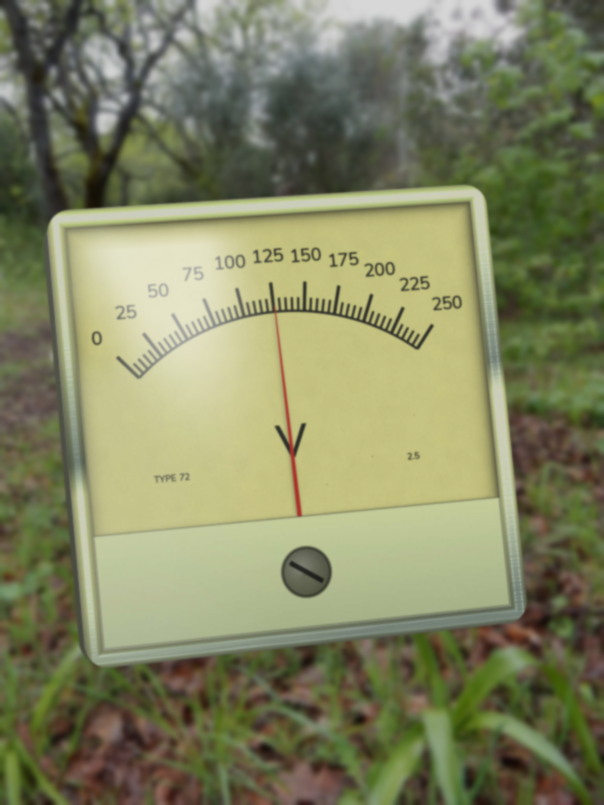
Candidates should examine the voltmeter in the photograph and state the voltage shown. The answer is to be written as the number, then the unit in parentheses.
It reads 125 (V)
